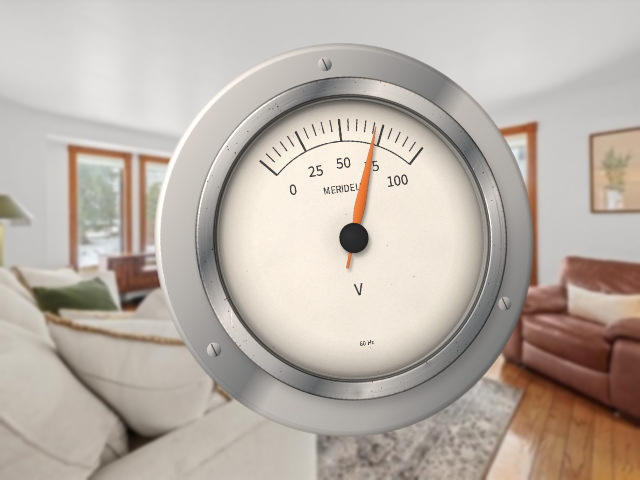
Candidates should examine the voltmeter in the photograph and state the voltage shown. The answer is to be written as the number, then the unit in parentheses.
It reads 70 (V)
